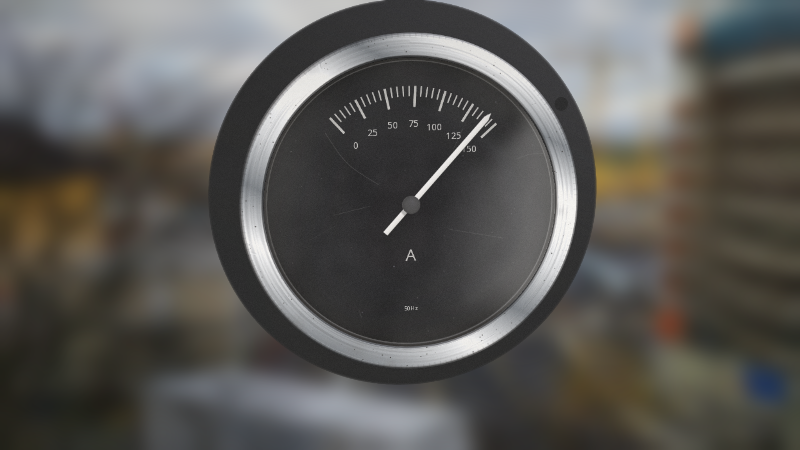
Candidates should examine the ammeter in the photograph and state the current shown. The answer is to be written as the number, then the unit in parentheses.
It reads 140 (A)
